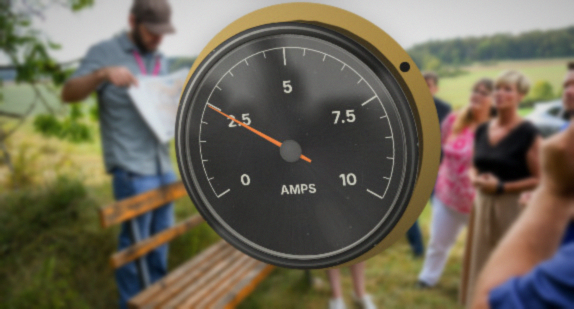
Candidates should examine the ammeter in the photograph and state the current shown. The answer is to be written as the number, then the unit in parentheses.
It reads 2.5 (A)
